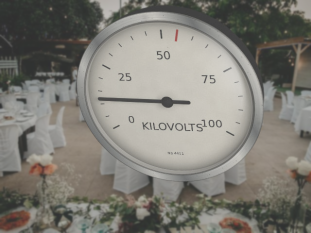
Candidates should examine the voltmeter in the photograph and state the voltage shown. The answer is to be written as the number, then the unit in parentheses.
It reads 12.5 (kV)
